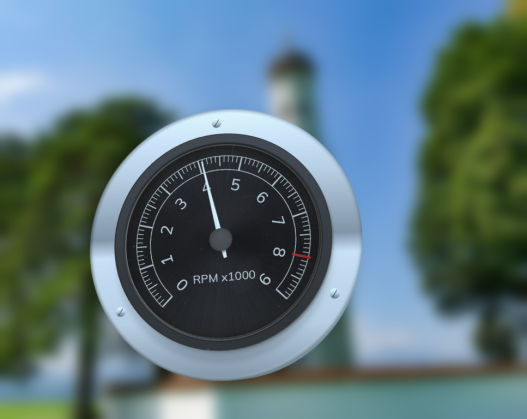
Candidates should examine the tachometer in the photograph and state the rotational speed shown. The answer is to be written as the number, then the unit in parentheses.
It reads 4100 (rpm)
